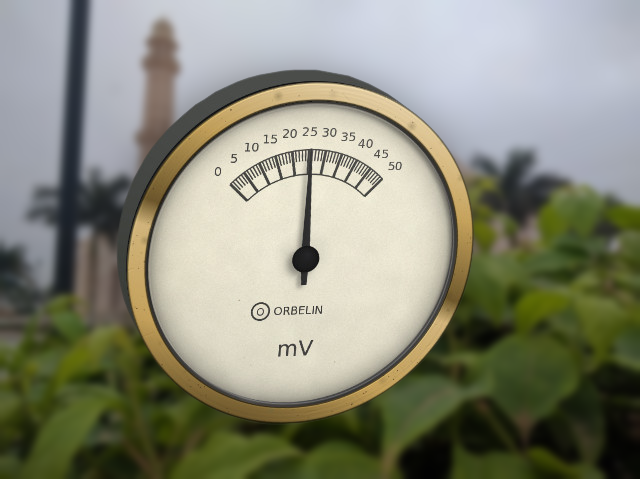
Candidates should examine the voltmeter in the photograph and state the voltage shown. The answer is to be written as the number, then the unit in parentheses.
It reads 25 (mV)
